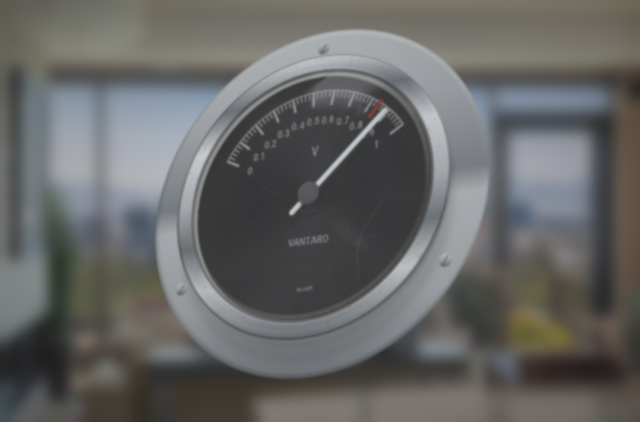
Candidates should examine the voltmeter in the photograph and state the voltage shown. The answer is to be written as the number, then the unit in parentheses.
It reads 0.9 (V)
